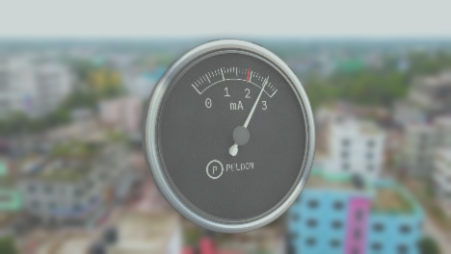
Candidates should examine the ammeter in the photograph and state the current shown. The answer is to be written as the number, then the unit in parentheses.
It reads 2.5 (mA)
